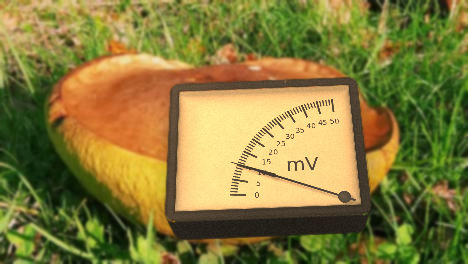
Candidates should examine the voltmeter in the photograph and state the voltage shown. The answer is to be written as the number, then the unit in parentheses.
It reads 10 (mV)
